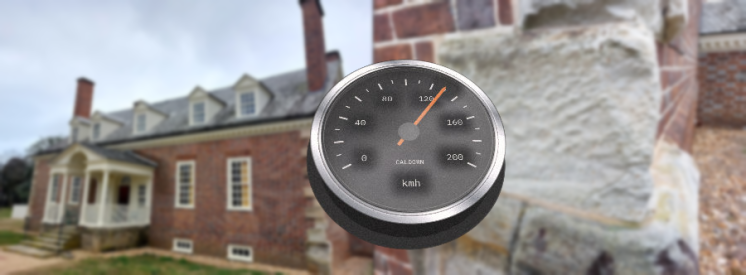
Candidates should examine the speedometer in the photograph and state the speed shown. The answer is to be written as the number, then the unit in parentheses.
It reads 130 (km/h)
